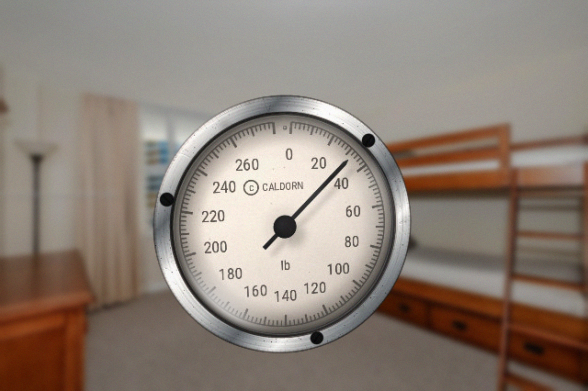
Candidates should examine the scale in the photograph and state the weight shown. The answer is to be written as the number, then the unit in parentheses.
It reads 32 (lb)
